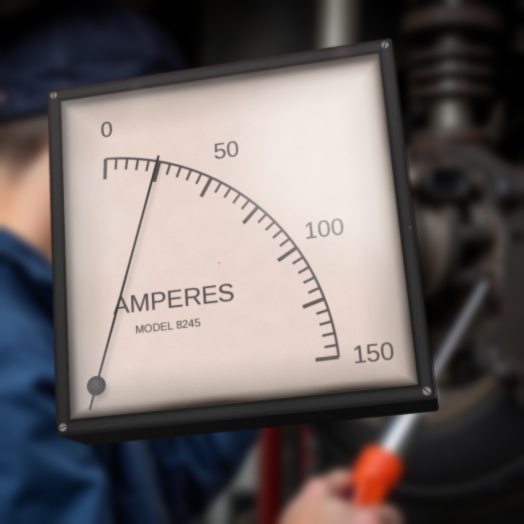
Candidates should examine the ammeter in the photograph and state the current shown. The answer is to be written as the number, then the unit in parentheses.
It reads 25 (A)
